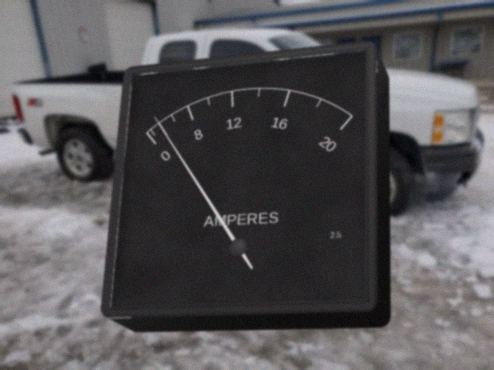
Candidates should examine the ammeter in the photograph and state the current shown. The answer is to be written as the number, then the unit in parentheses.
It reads 4 (A)
